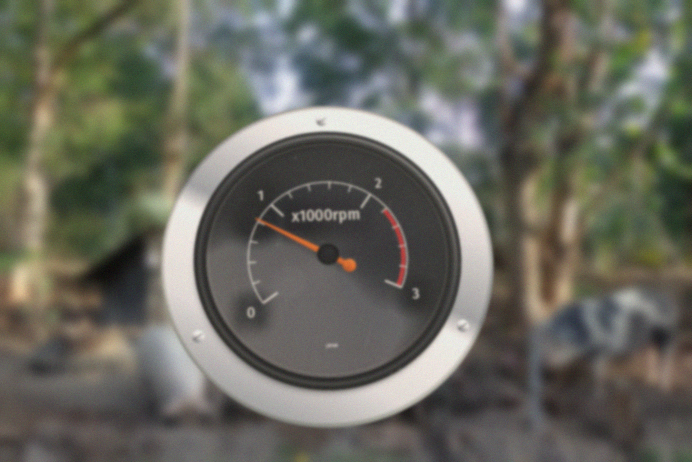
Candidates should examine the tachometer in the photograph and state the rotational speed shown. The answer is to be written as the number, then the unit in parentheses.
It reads 800 (rpm)
